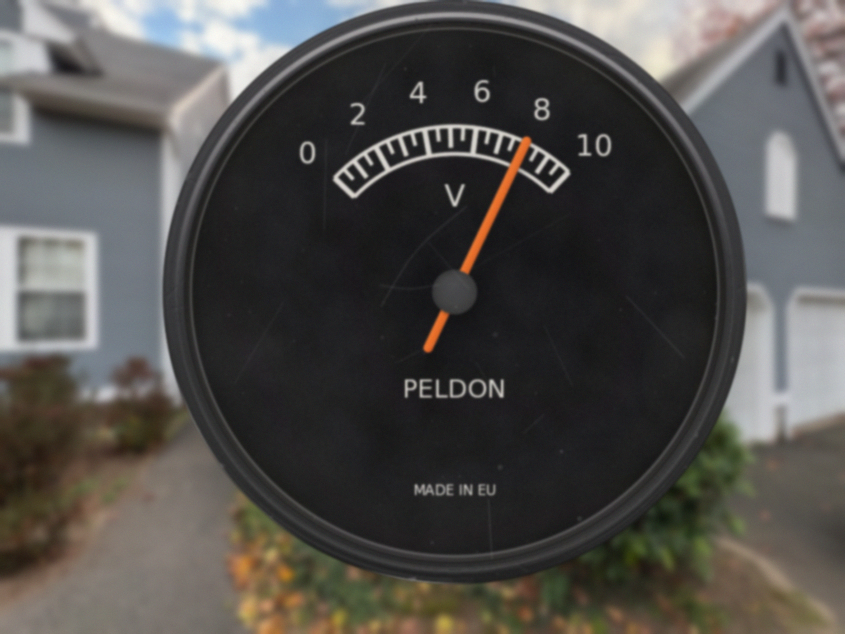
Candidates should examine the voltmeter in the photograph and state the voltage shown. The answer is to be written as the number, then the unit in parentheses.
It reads 8 (V)
